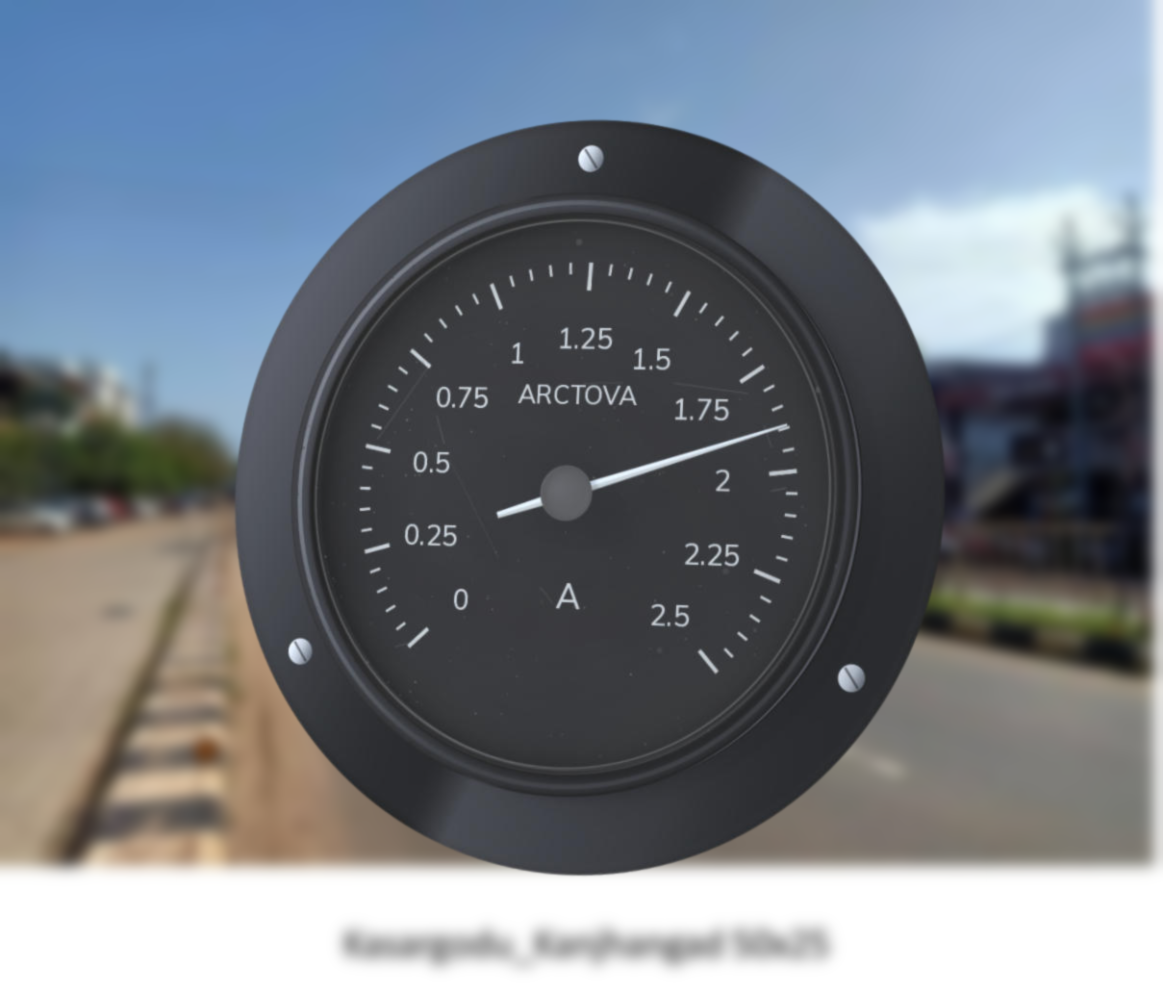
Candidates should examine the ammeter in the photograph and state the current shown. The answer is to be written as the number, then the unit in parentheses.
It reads 1.9 (A)
